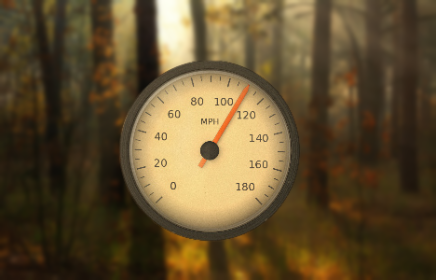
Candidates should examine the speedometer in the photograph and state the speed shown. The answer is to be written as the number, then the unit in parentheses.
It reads 110 (mph)
